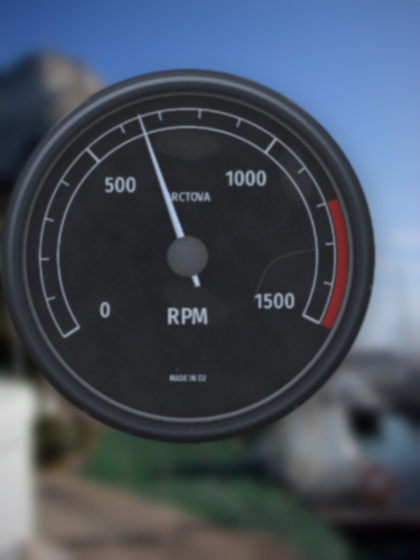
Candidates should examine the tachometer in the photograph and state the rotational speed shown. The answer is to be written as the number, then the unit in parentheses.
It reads 650 (rpm)
